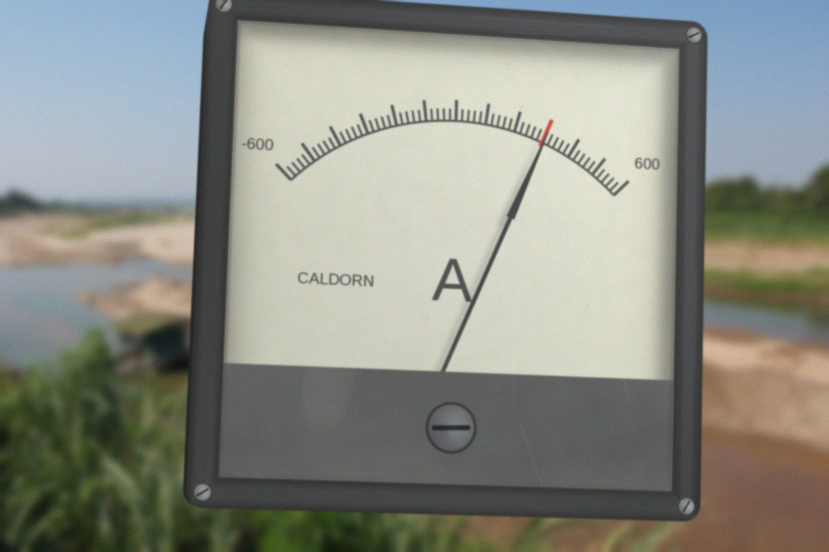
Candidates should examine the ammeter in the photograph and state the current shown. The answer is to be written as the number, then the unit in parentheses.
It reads 300 (A)
